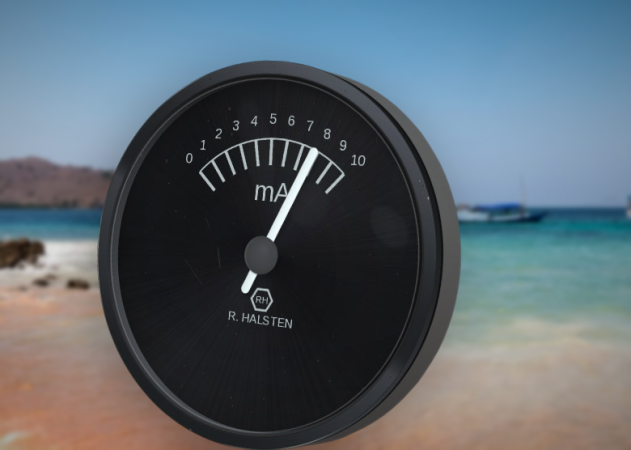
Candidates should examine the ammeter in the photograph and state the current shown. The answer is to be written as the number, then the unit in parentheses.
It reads 8 (mA)
